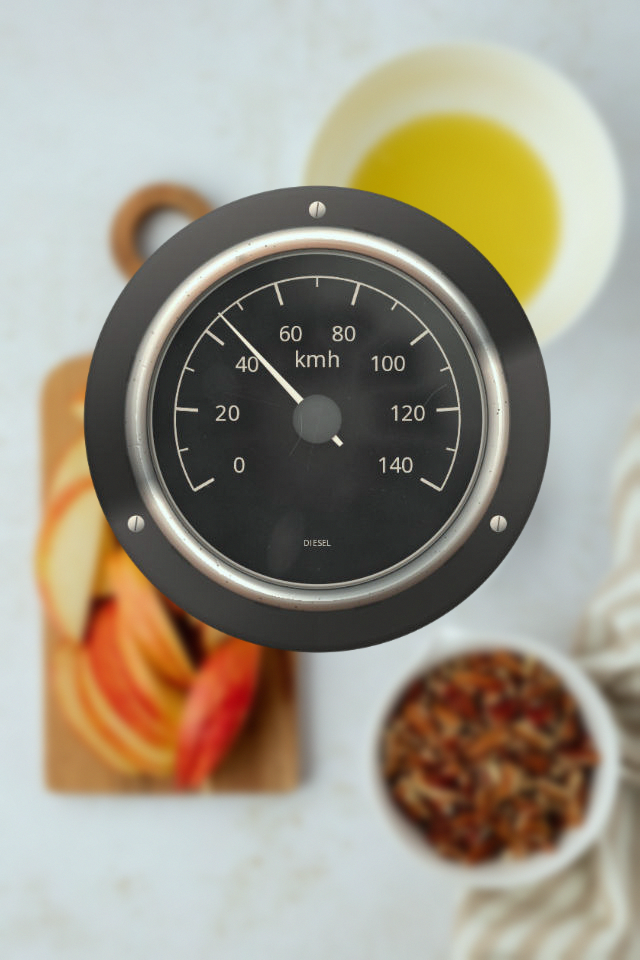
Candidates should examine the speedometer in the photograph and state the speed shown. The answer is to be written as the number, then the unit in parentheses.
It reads 45 (km/h)
